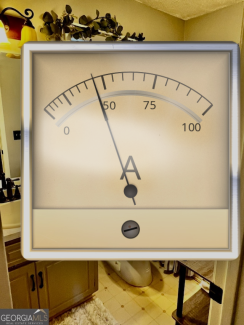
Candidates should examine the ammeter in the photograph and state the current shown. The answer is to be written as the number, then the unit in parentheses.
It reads 45 (A)
